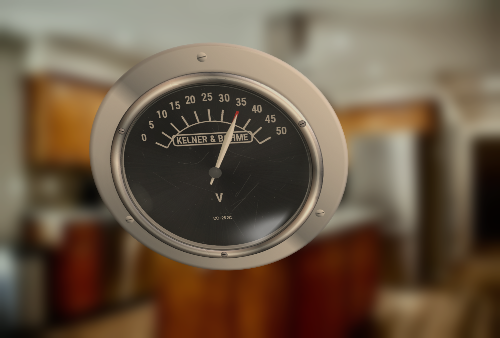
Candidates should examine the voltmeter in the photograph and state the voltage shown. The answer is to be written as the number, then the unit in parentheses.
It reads 35 (V)
